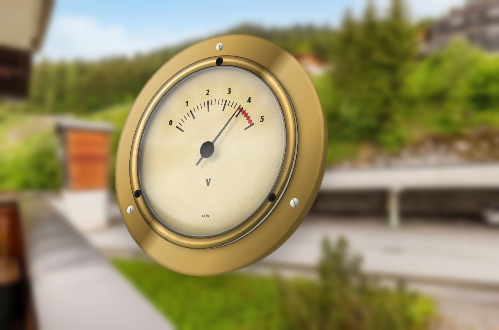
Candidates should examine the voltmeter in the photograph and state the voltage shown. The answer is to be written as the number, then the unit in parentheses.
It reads 4 (V)
